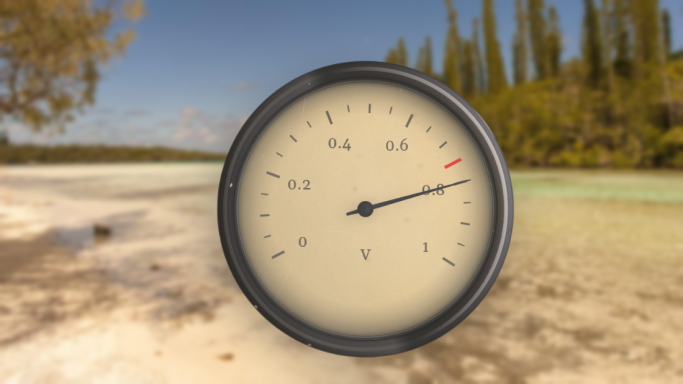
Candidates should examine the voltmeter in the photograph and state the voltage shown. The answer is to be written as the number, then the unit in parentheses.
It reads 0.8 (V)
